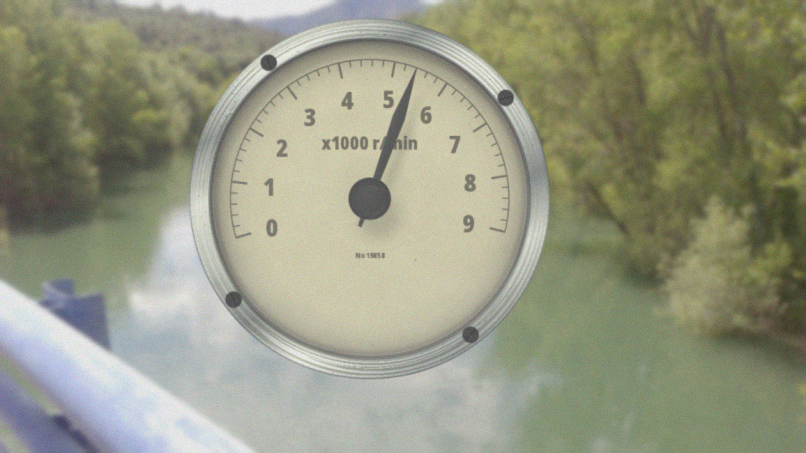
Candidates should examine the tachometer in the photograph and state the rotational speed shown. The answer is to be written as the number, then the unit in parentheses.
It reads 5400 (rpm)
